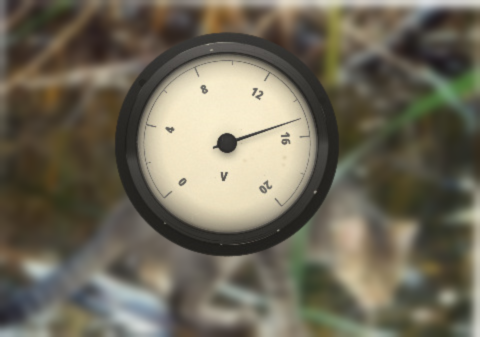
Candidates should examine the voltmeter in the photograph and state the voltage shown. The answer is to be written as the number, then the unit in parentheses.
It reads 15 (V)
